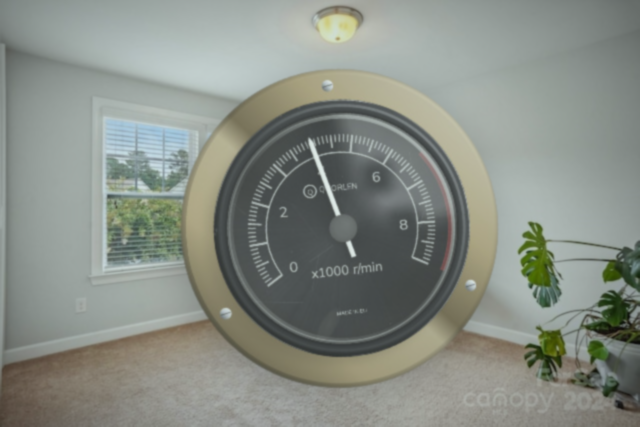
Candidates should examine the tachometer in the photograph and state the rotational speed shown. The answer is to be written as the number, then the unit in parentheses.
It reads 4000 (rpm)
